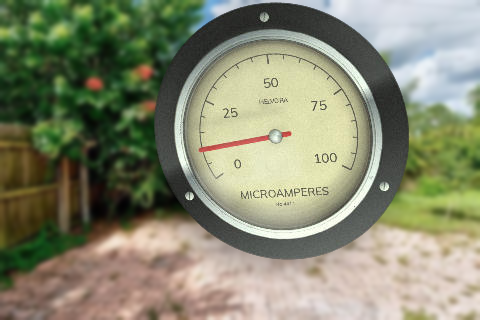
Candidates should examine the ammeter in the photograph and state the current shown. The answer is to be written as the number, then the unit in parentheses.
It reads 10 (µA)
